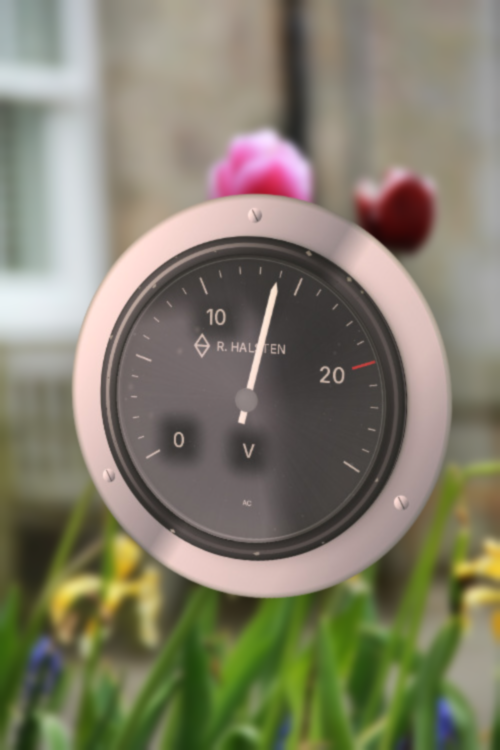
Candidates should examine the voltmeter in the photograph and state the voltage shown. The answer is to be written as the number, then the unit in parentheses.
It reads 14 (V)
